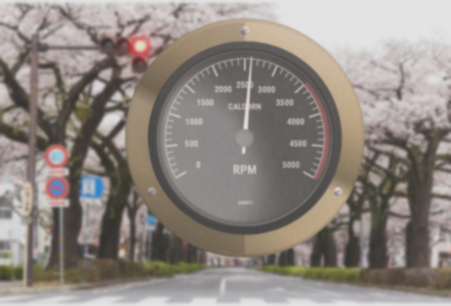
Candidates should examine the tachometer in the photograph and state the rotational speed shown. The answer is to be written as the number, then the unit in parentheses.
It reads 2600 (rpm)
